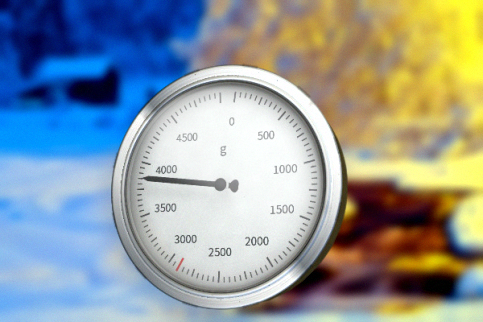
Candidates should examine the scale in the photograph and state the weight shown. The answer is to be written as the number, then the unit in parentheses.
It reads 3850 (g)
